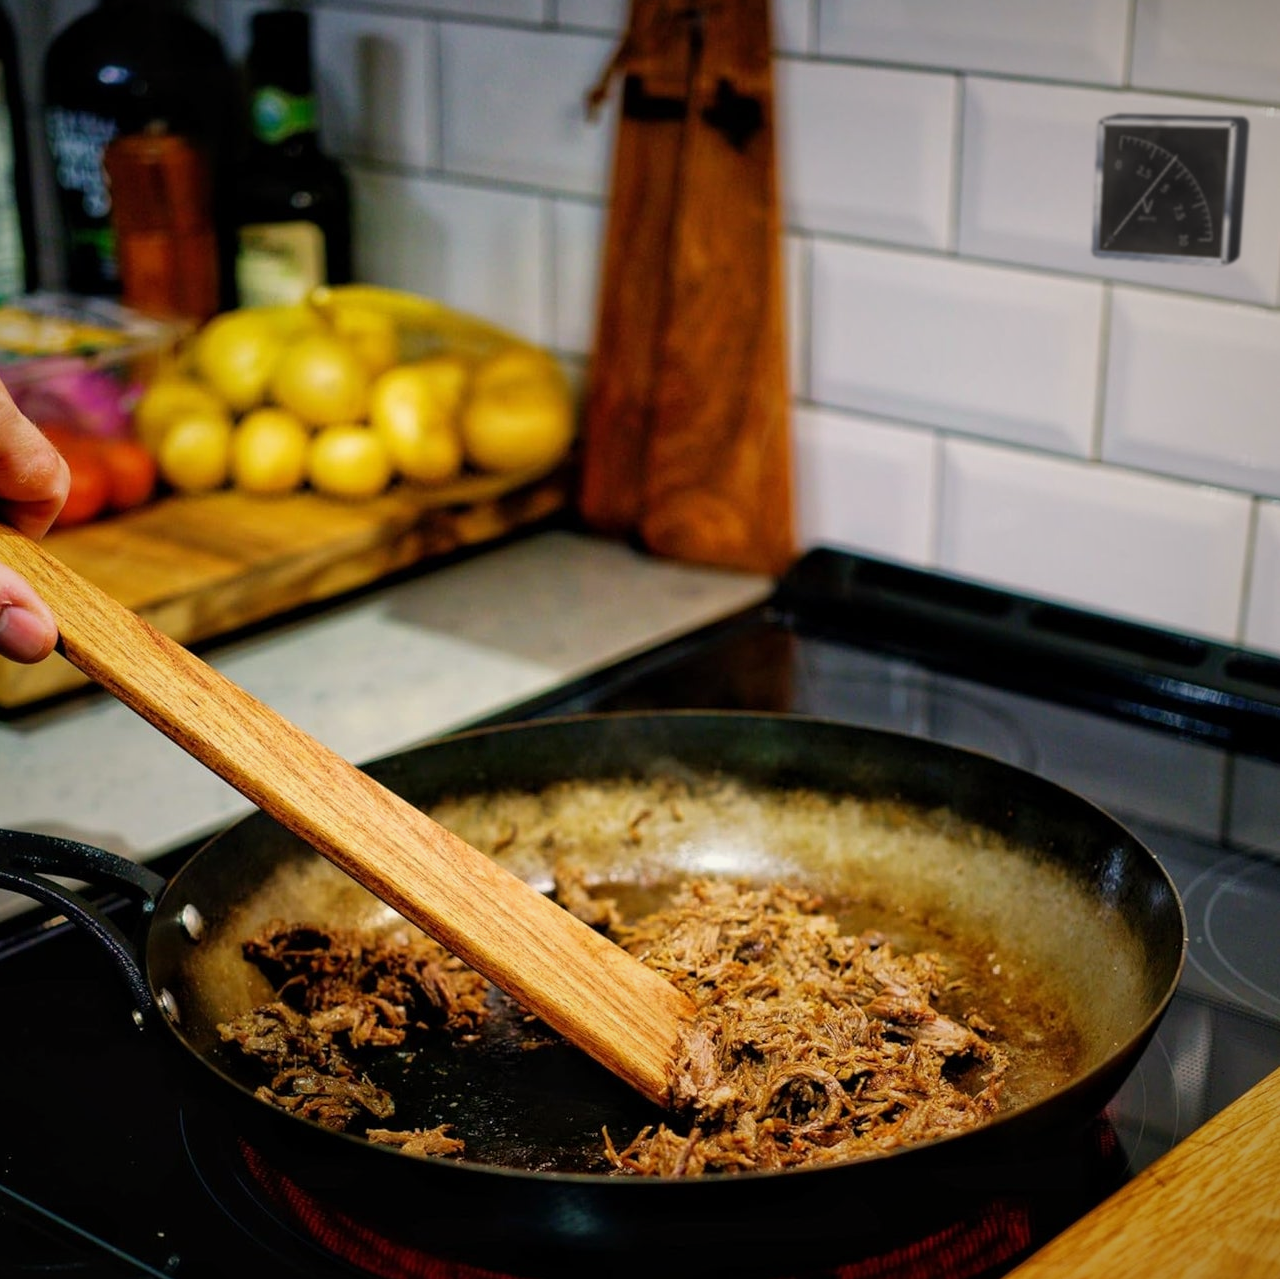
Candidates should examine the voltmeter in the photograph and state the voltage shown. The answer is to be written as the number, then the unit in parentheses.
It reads 4 (V)
